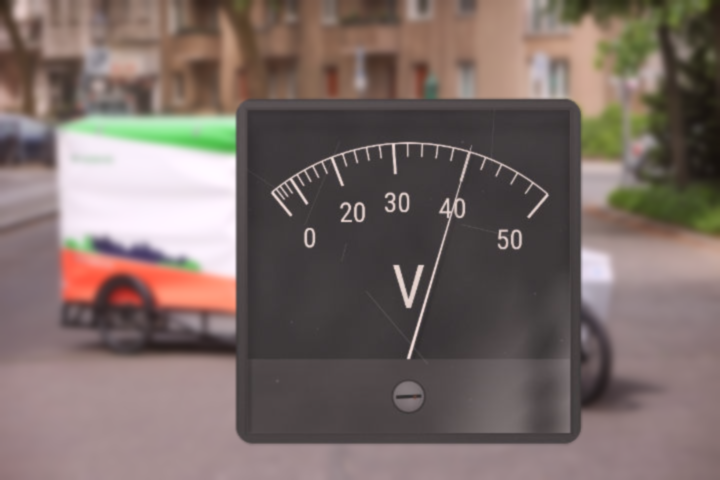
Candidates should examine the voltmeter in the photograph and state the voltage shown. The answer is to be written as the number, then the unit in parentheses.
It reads 40 (V)
